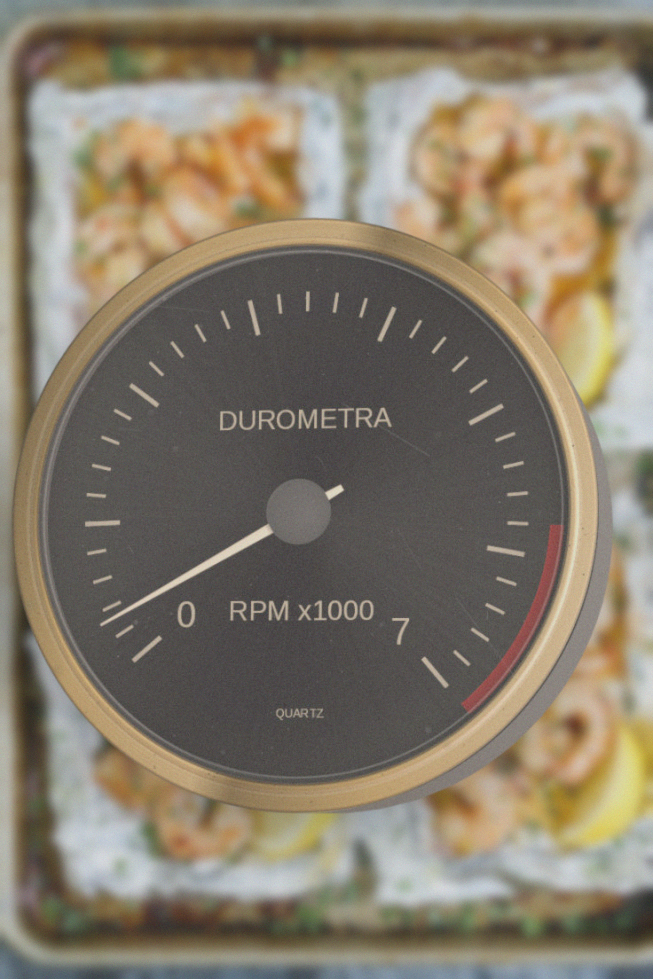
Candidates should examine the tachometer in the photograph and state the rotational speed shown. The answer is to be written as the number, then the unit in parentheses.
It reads 300 (rpm)
